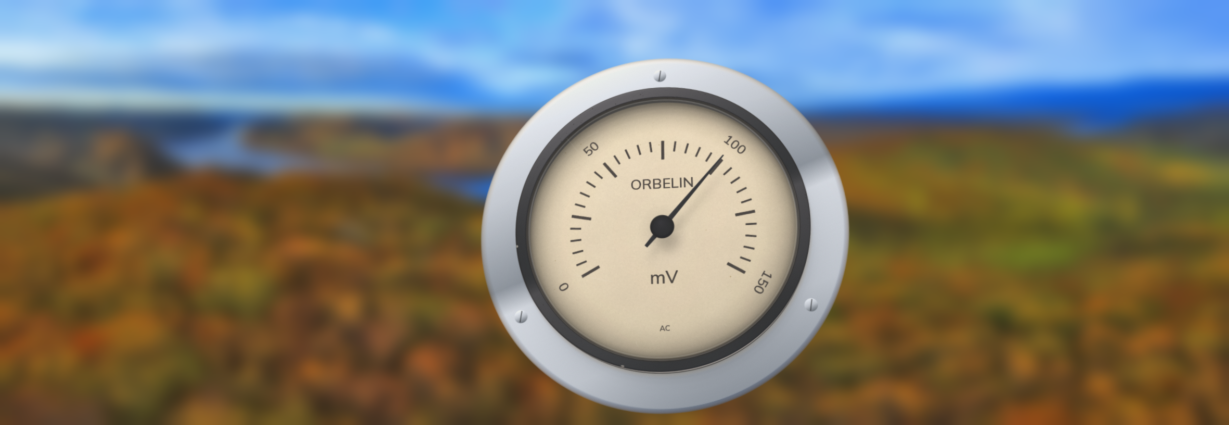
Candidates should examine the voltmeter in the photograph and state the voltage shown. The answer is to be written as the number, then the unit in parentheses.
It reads 100 (mV)
